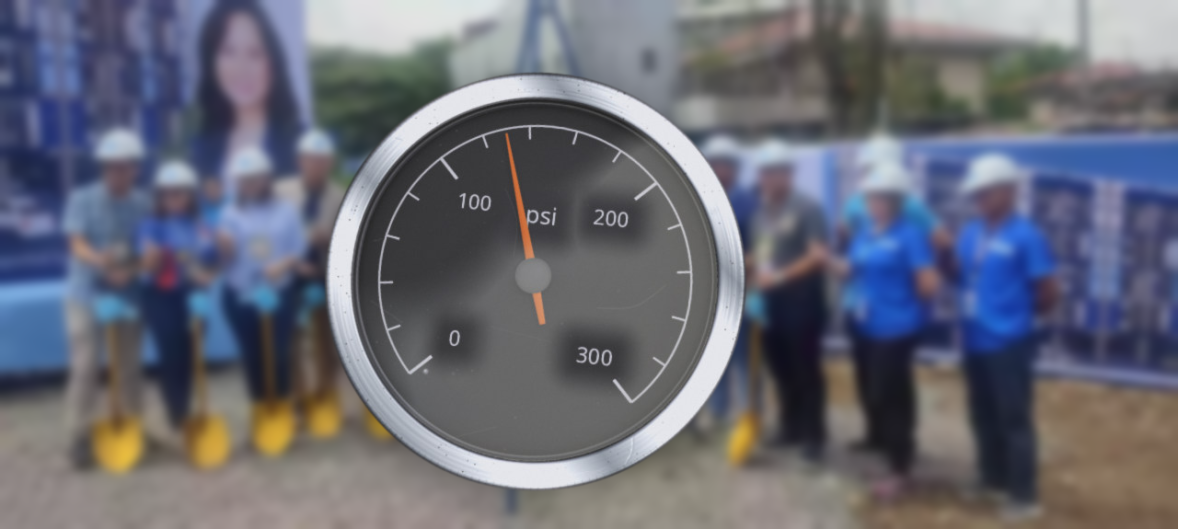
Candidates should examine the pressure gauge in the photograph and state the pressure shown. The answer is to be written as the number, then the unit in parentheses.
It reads 130 (psi)
